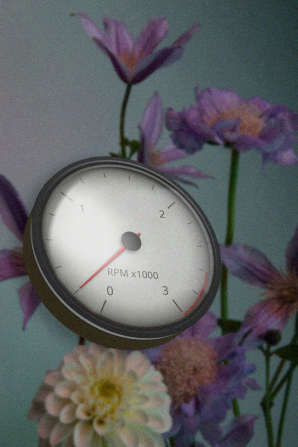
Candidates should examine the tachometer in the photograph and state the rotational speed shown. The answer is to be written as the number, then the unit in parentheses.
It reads 200 (rpm)
